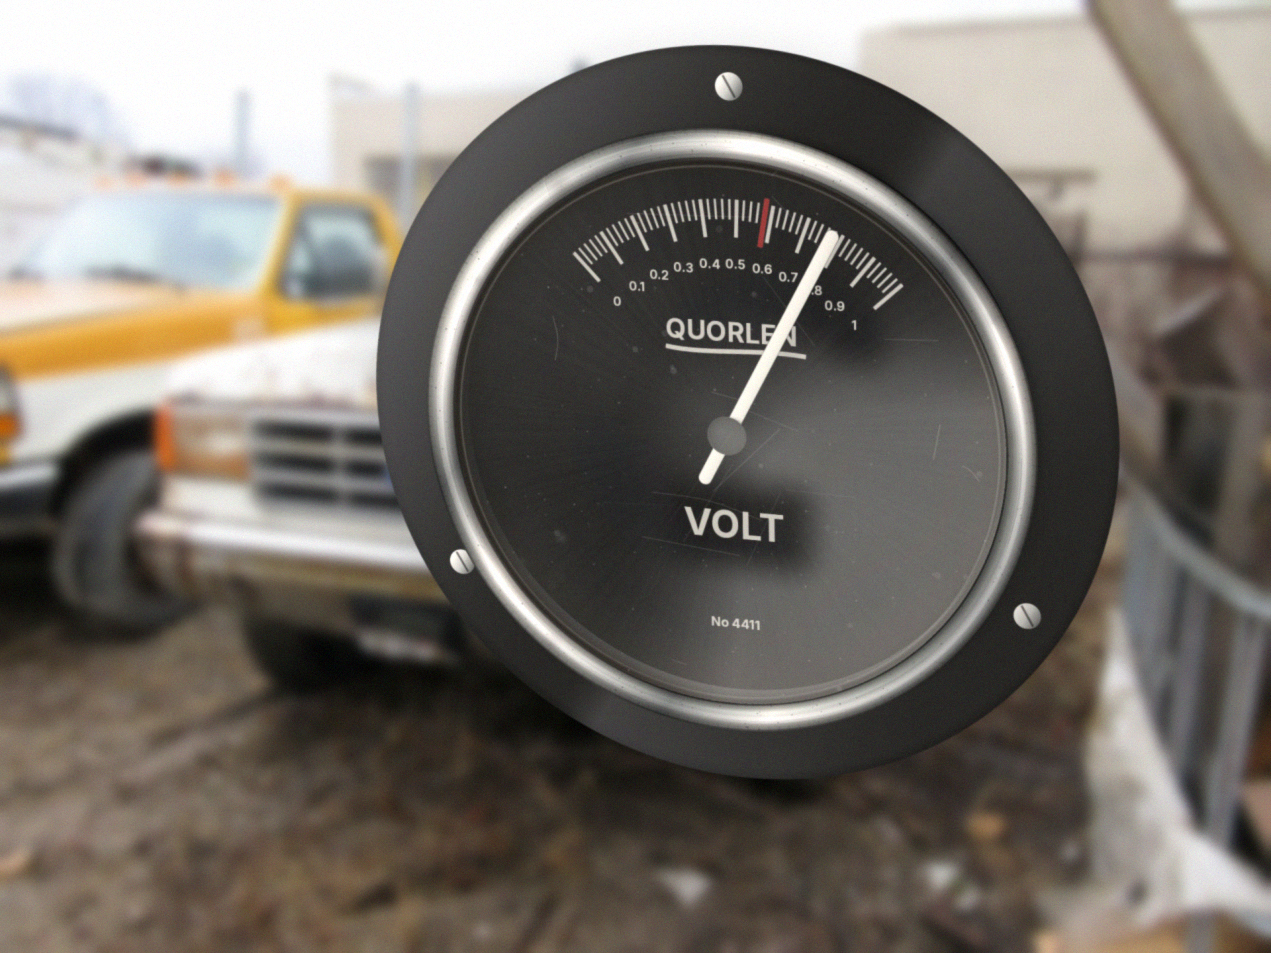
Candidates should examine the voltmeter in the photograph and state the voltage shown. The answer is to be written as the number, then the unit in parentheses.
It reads 0.78 (V)
